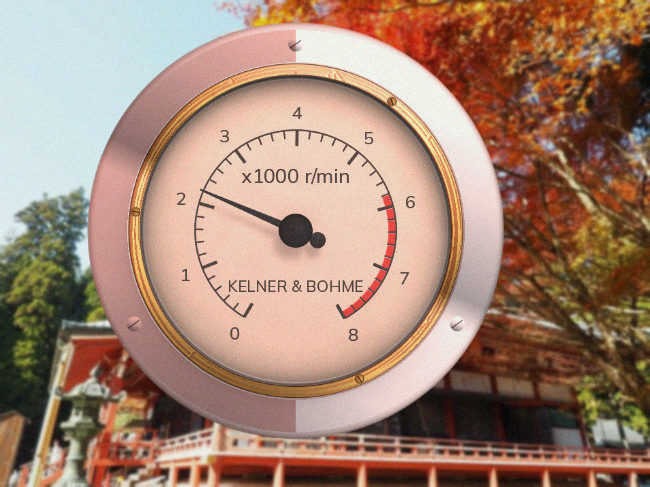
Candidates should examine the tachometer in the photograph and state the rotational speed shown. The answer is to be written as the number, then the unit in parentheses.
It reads 2200 (rpm)
